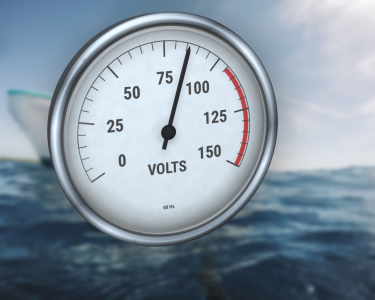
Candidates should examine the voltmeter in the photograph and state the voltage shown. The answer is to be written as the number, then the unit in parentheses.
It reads 85 (V)
